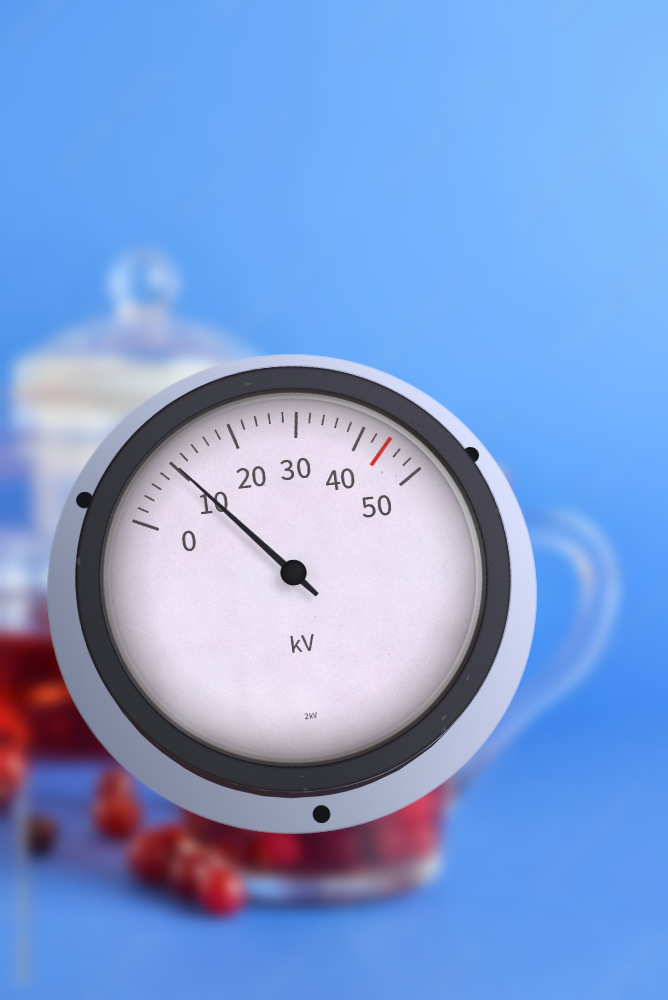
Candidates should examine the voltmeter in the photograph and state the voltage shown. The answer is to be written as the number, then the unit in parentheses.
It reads 10 (kV)
